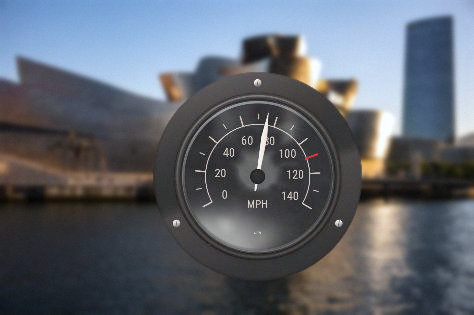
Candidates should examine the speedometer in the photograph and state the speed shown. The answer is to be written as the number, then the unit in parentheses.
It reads 75 (mph)
